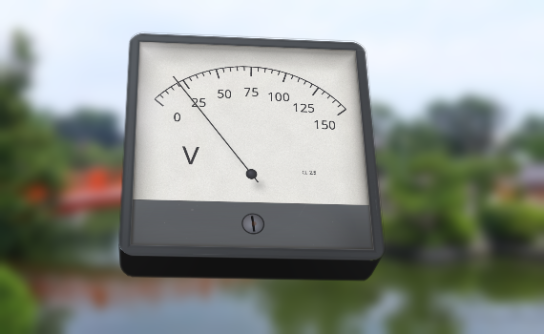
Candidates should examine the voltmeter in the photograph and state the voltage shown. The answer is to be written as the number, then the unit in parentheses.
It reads 20 (V)
